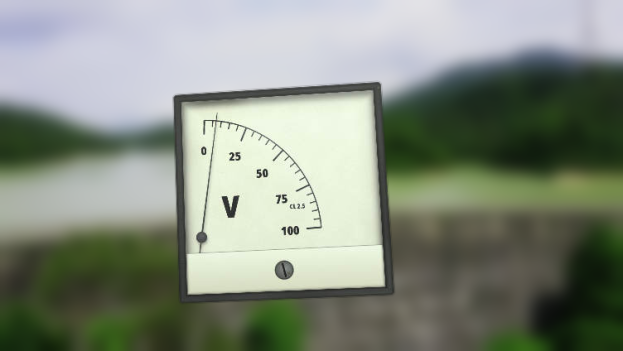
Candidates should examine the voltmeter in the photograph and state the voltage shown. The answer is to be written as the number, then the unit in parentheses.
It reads 7.5 (V)
